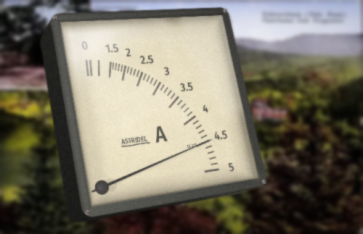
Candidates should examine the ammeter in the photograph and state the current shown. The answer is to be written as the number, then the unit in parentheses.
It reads 4.5 (A)
